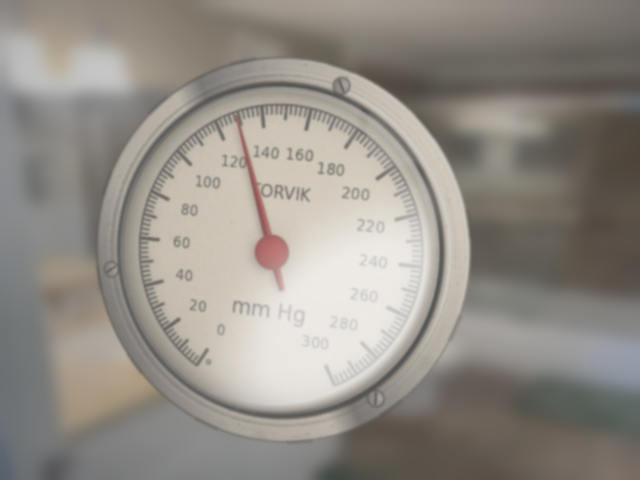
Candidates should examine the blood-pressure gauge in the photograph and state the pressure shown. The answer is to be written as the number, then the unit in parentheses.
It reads 130 (mmHg)
